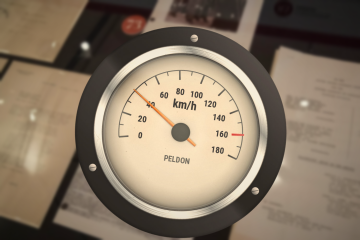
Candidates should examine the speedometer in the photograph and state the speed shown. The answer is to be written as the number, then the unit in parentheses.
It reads 40 (km/h)
